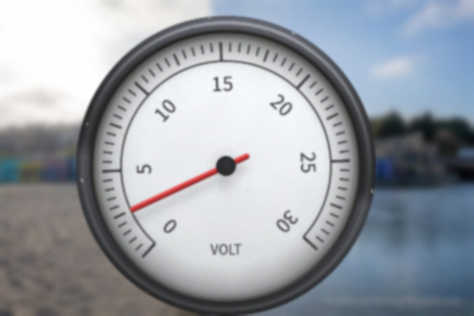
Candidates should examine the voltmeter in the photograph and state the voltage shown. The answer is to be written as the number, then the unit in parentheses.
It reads 2.5 (V)
